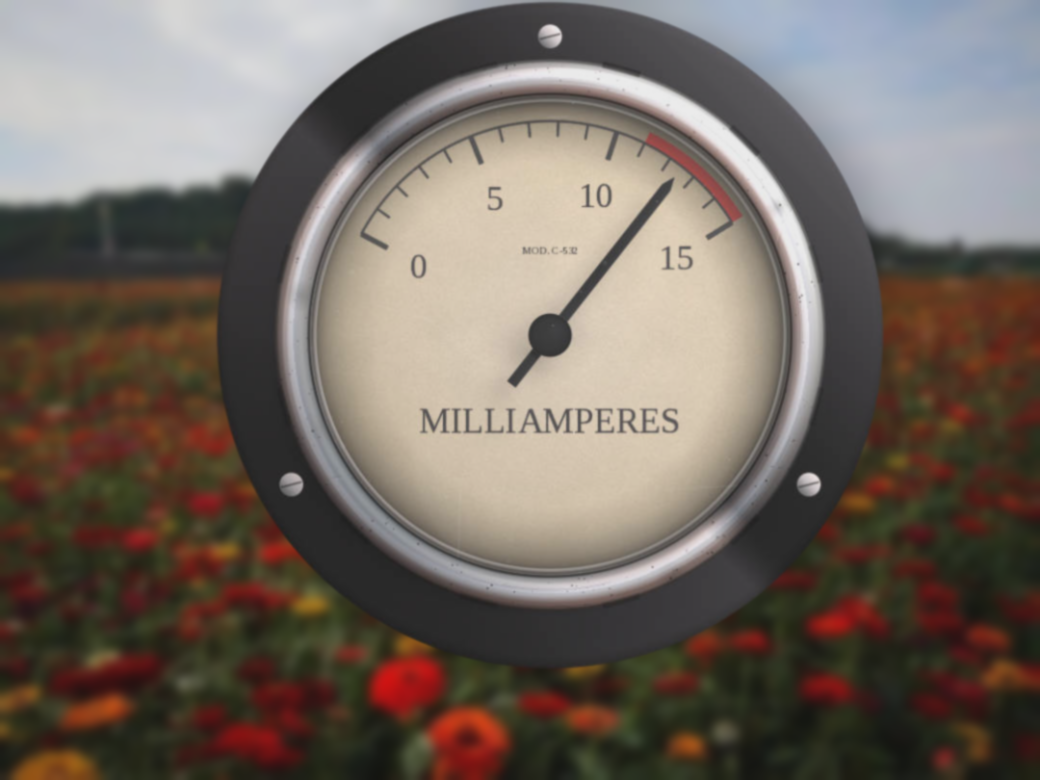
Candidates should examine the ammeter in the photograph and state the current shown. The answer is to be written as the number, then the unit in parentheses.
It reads 12.5 (mA)
